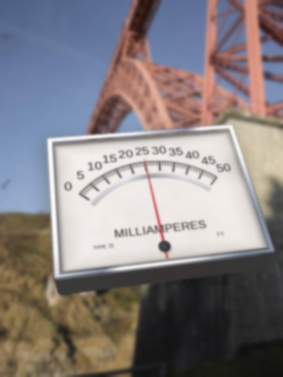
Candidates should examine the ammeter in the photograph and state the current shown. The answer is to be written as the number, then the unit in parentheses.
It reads 25 (mA)
